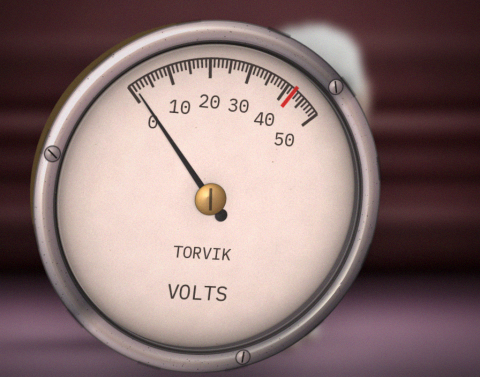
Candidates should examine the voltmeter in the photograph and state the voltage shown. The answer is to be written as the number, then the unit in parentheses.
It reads 1 (V)
